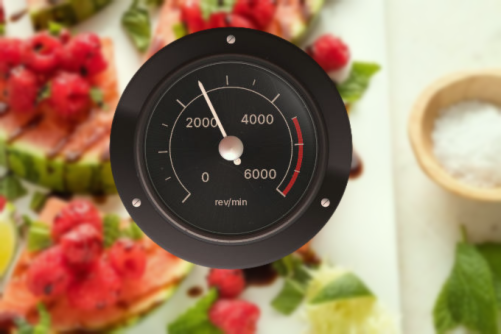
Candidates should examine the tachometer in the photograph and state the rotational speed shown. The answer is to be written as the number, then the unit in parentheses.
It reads 2500 (rpm)
